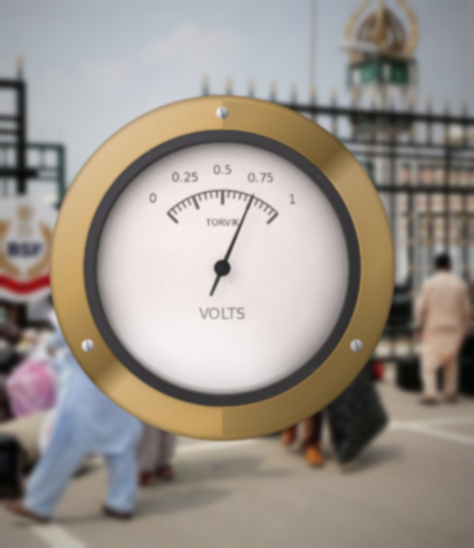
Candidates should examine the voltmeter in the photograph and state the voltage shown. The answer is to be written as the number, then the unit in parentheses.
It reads 0.75 (V)
